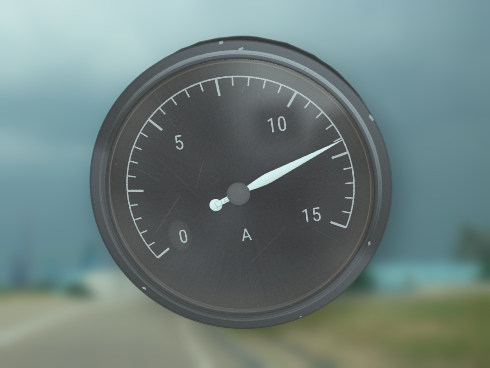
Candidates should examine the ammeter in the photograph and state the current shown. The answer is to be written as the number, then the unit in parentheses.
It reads 12 (A)
